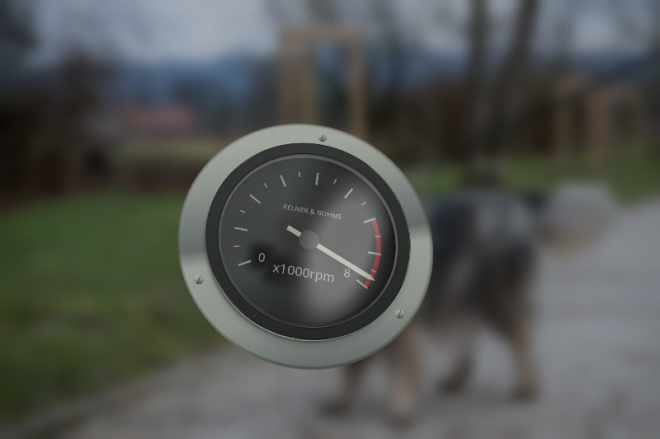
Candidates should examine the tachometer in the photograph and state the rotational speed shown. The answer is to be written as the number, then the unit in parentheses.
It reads 7750 (rpm)
